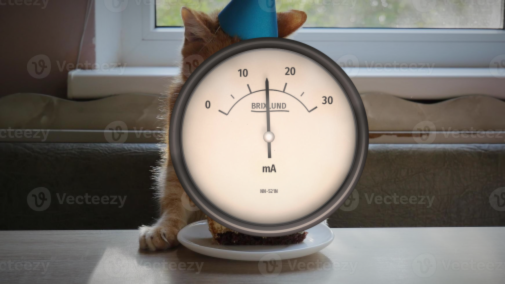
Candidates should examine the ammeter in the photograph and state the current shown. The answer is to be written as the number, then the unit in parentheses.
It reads 15 (mA)
